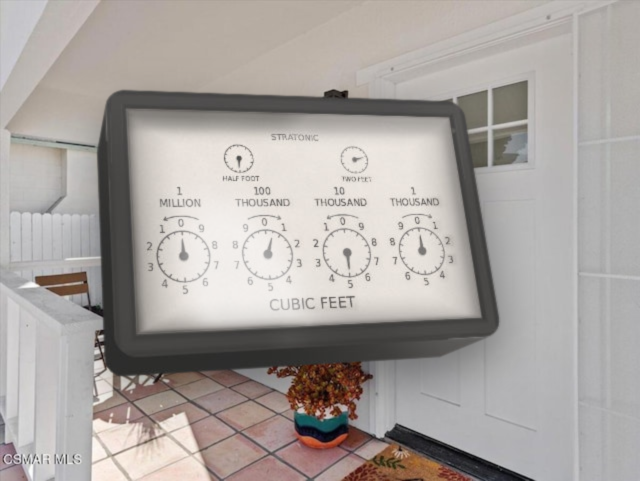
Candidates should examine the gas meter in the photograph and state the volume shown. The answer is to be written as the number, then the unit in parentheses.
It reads 5000 (ft³)
